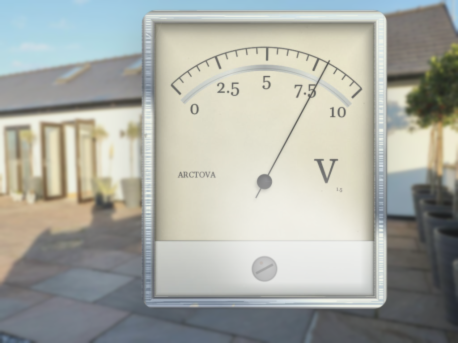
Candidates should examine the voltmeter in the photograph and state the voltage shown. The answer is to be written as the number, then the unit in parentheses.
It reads 8 (V)
